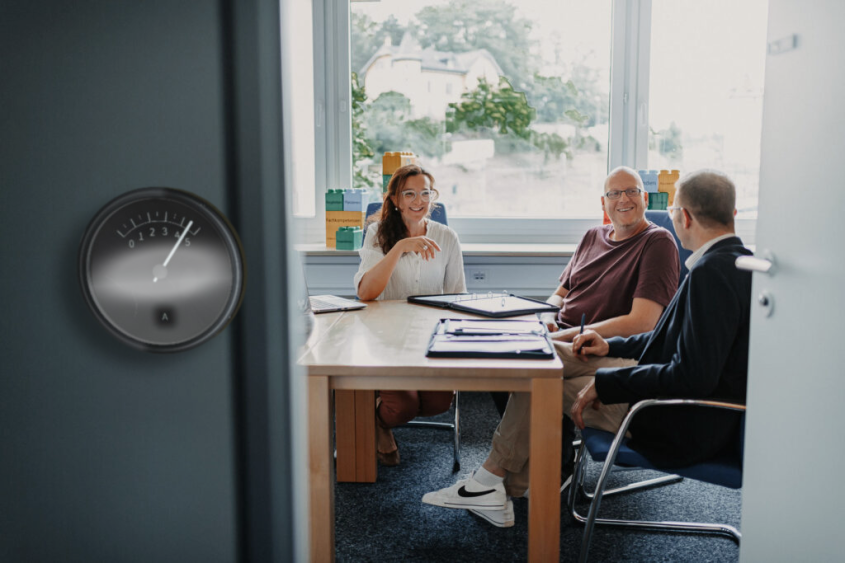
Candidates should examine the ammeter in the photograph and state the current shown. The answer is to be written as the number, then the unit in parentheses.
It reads 4.5 (A)
